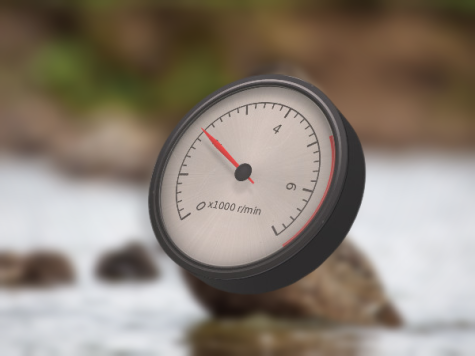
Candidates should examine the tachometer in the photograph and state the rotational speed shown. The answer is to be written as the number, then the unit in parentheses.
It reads 2000 (rpm)
